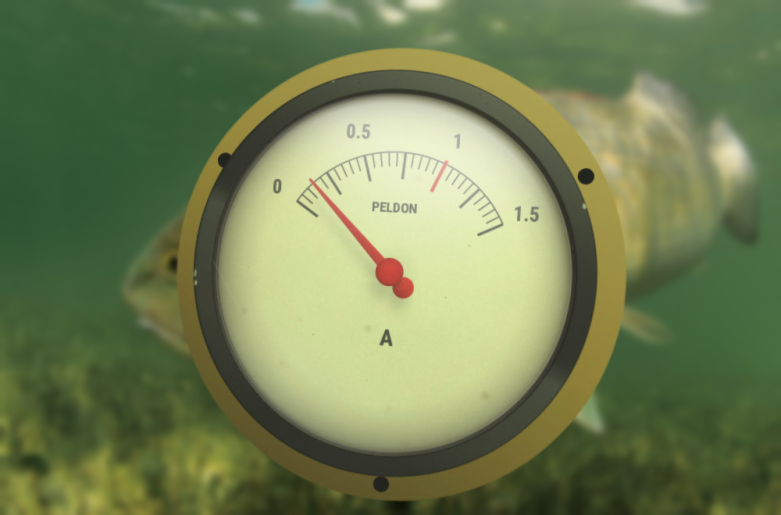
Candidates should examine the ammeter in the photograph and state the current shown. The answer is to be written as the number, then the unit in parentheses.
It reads 0.15 (A)
